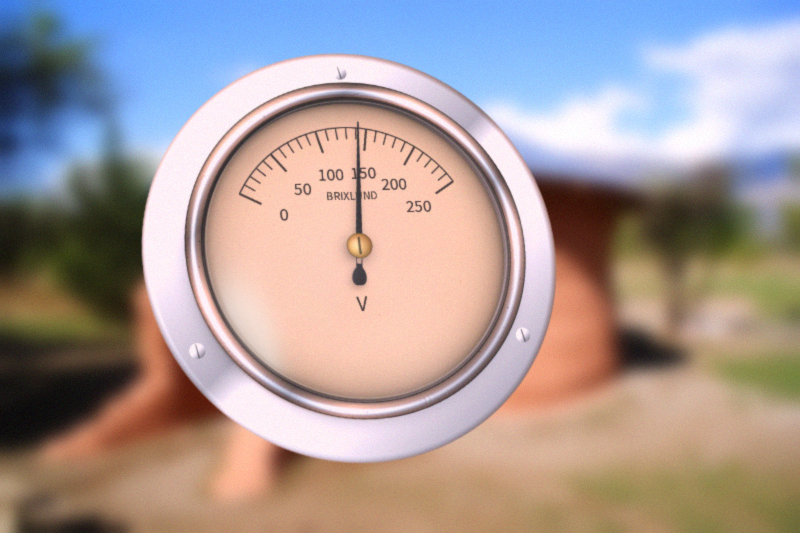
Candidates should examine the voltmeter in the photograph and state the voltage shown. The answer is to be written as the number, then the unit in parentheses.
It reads 140 (V)
